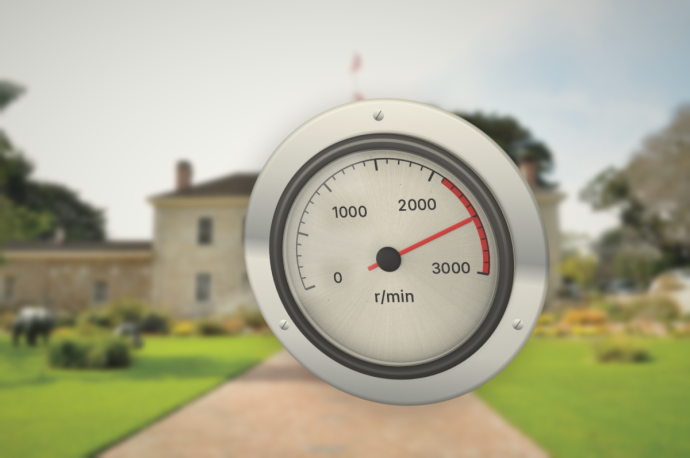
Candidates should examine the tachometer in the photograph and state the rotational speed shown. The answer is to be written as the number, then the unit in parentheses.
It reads 2500 (rpm)
